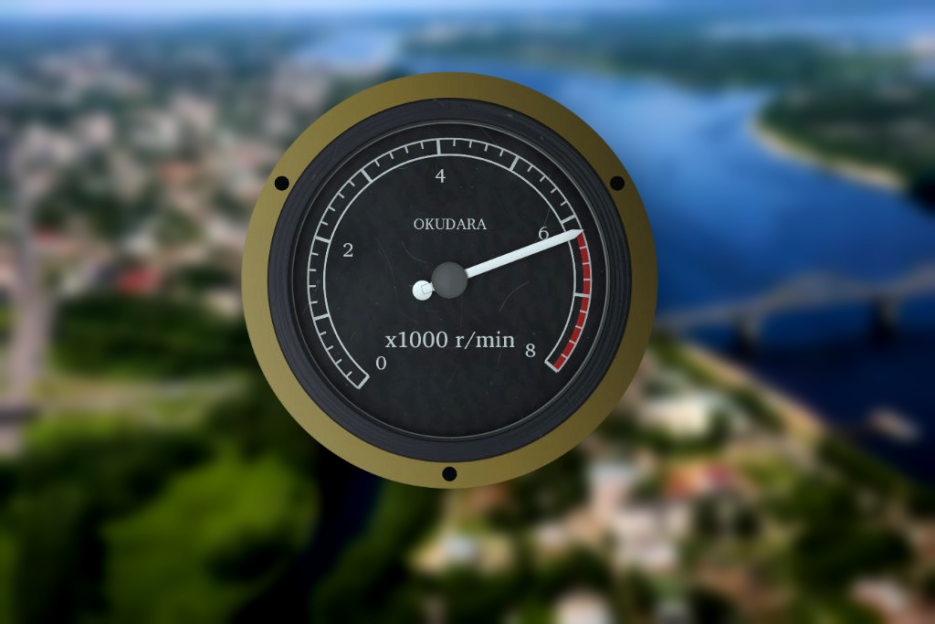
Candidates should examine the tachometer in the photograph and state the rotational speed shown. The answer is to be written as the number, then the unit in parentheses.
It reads 6200 (rpm)
